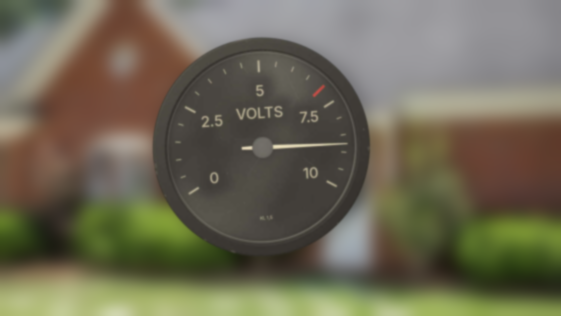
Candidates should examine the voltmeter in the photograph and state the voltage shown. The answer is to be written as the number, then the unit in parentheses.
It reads 8.75 (V)
